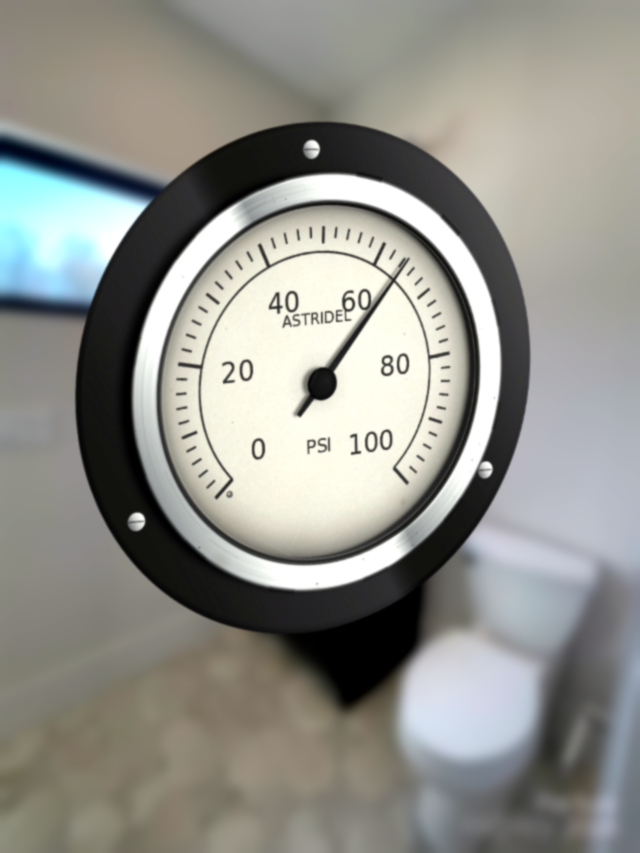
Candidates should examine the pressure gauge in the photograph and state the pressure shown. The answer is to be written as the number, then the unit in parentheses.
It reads 64 (psi)
